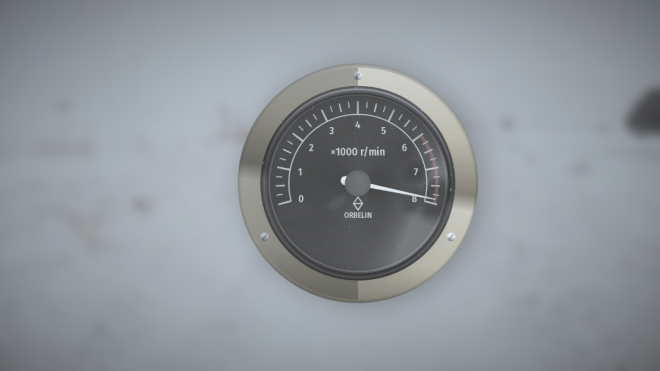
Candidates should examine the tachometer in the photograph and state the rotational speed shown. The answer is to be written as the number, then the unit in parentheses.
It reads 7875 (rpm)
